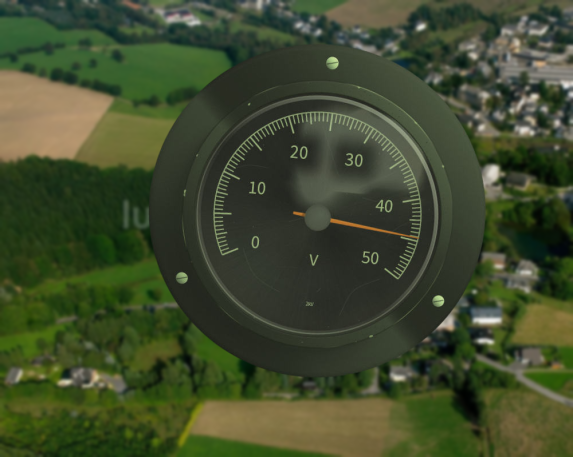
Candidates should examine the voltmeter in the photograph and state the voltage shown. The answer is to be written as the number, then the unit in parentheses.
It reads 44.5 (V)
